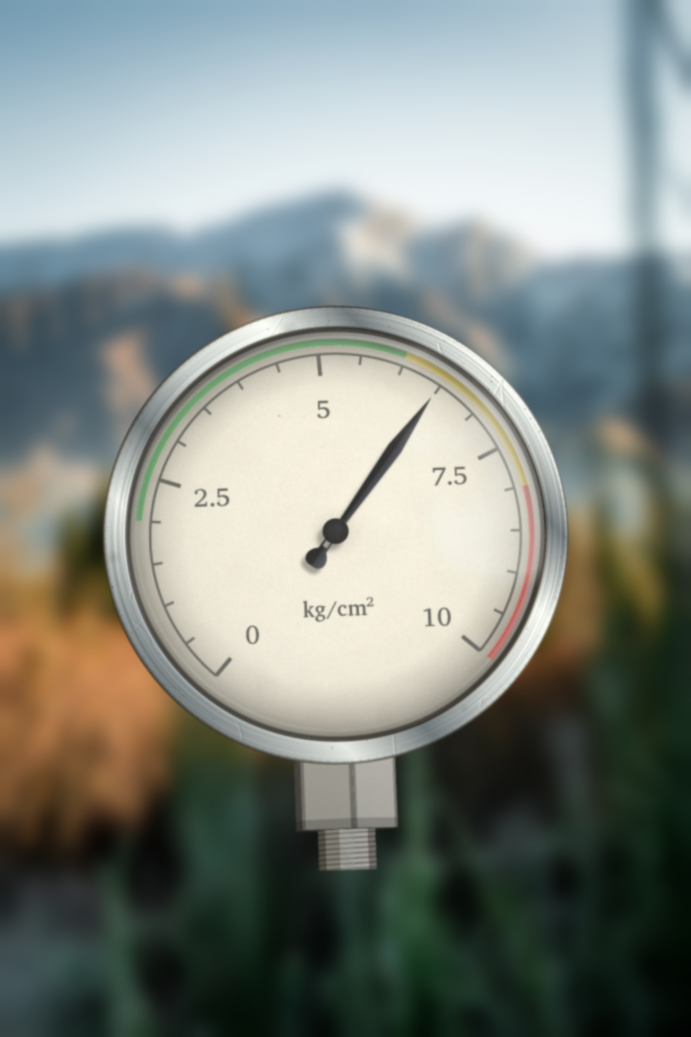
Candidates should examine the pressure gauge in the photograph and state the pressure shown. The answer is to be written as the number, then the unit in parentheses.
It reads 6.5 (kg/cm²)
